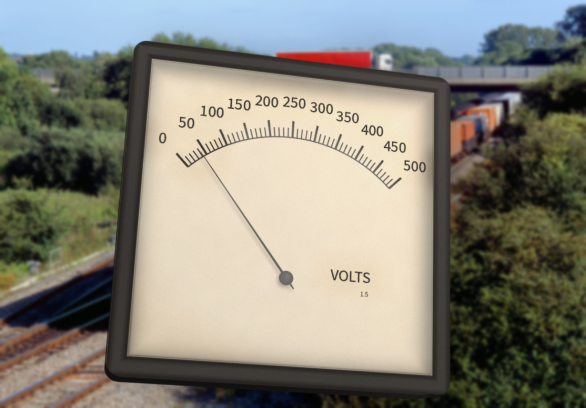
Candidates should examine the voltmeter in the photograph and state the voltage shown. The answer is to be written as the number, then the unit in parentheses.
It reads 40 (V)
